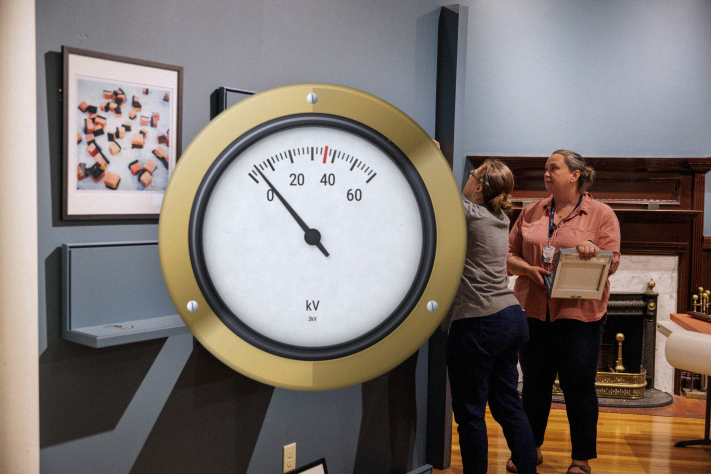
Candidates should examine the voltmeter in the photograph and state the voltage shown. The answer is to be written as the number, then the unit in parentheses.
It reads 4 (kV)
